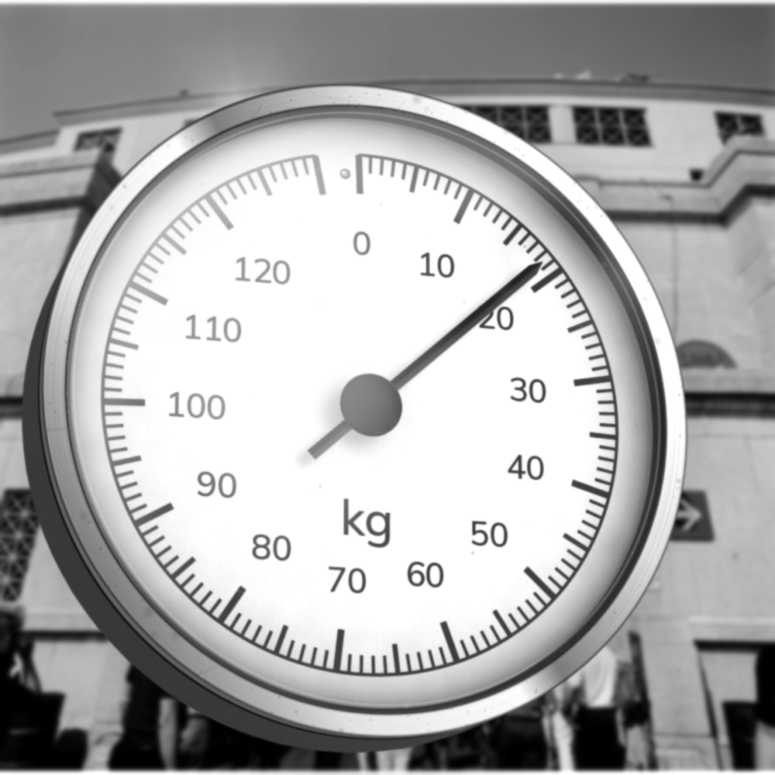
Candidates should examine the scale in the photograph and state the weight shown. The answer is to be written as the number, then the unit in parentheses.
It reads 18.5 (kg)
